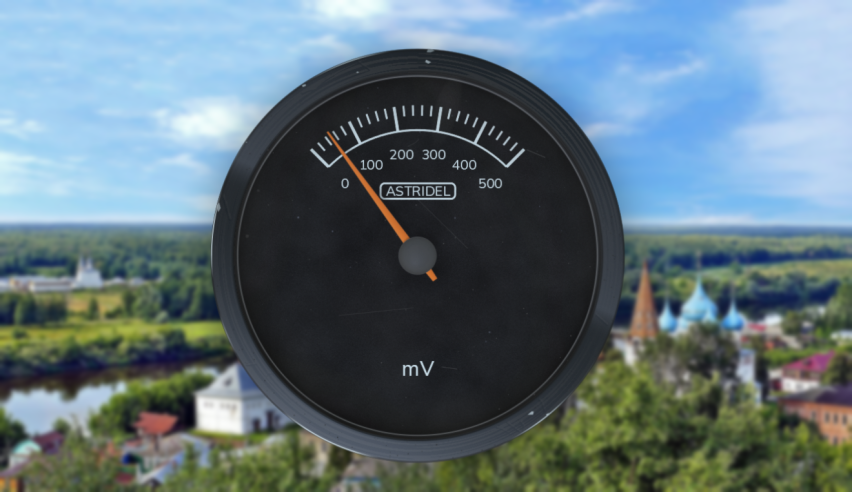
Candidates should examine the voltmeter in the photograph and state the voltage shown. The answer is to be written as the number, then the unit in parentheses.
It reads 50 (mV)
